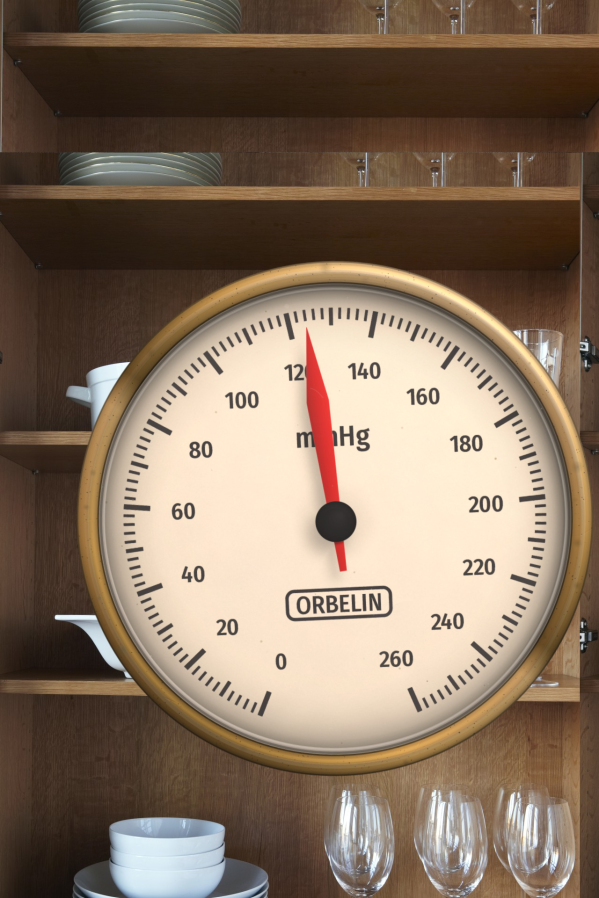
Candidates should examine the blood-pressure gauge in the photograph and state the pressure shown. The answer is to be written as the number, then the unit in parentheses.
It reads 124 (mmHg)
